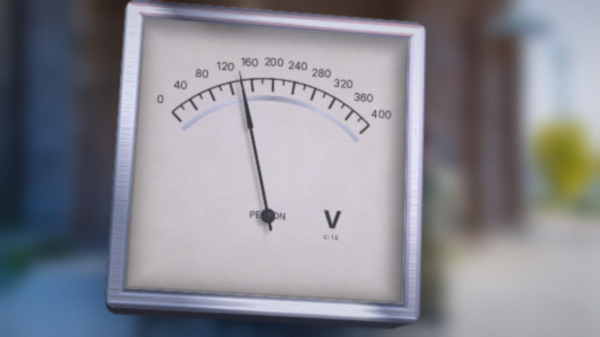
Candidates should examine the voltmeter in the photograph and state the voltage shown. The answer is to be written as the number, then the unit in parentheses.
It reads 140 (V)
